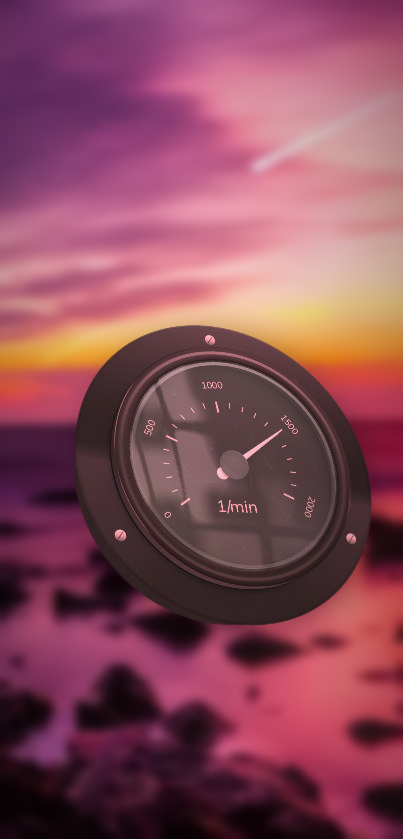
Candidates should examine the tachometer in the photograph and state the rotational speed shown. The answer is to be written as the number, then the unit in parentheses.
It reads 1500 (rpm)
